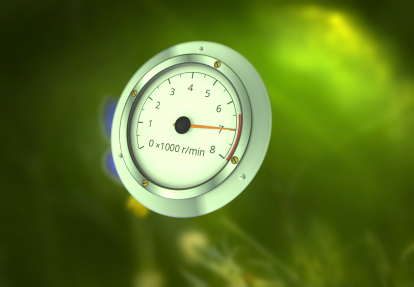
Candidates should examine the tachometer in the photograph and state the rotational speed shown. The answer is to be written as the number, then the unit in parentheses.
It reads 7000 (rpm)
